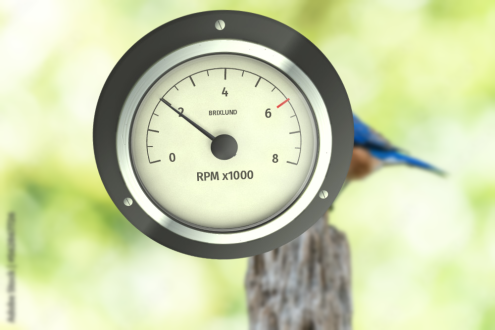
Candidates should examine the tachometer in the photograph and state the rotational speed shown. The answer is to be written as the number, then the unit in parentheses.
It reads 2000 (rpm)
